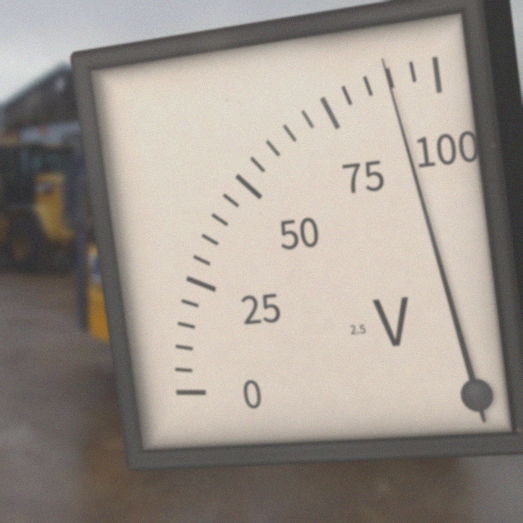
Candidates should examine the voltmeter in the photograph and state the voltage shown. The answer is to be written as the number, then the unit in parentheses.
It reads 90 (V)
